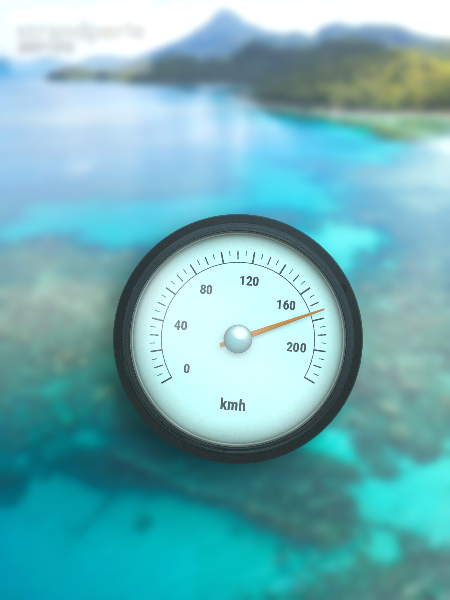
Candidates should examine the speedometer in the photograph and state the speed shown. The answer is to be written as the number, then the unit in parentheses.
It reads 175 (km/h)
